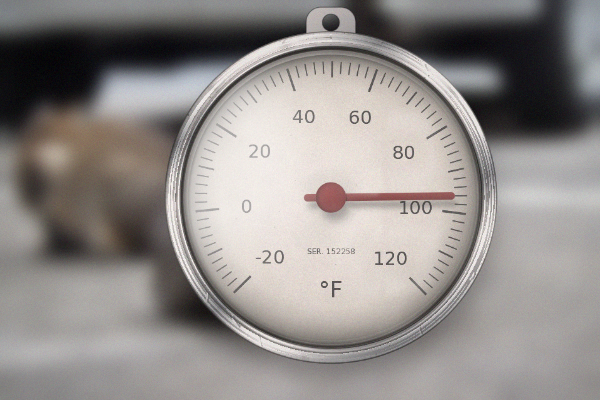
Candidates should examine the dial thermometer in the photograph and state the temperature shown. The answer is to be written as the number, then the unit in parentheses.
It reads 96 (°F)
